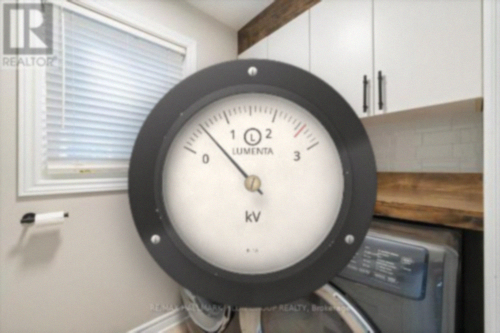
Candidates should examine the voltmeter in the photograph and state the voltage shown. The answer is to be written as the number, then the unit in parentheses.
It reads 0.5 (kV)
